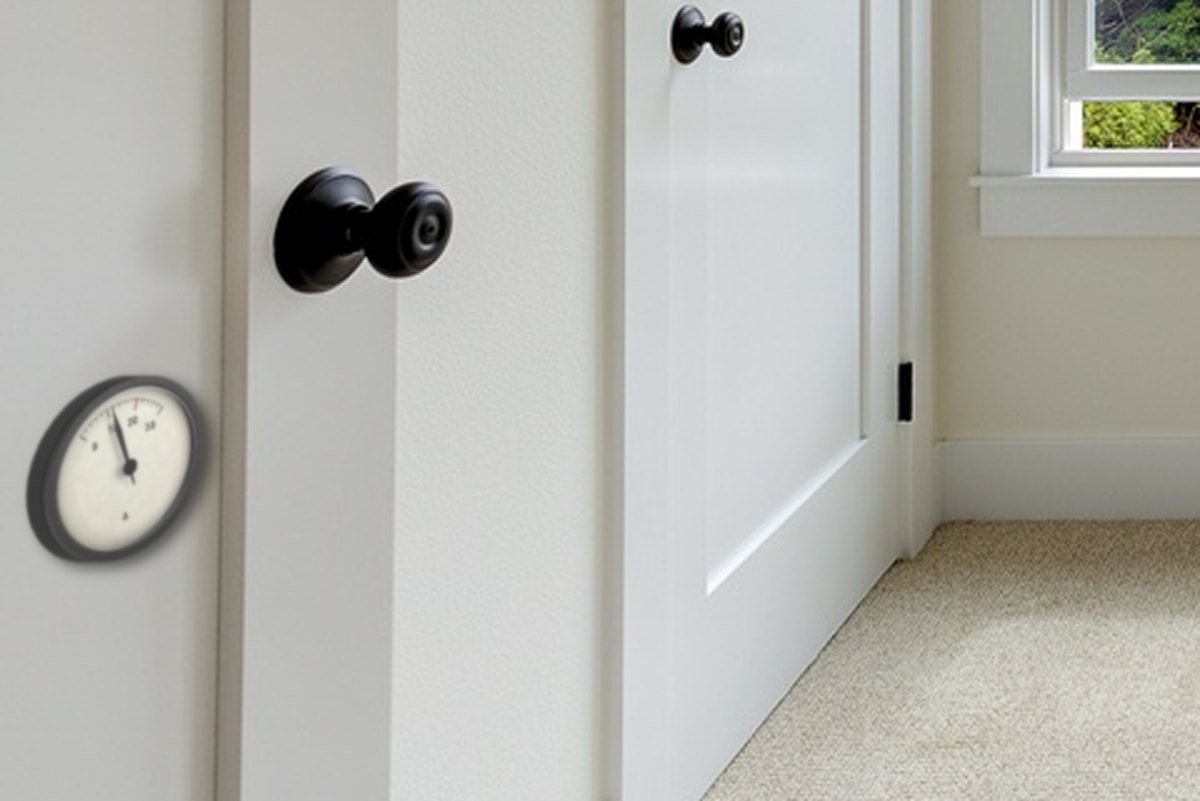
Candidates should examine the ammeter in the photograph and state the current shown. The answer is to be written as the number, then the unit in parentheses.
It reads 10 (A)
